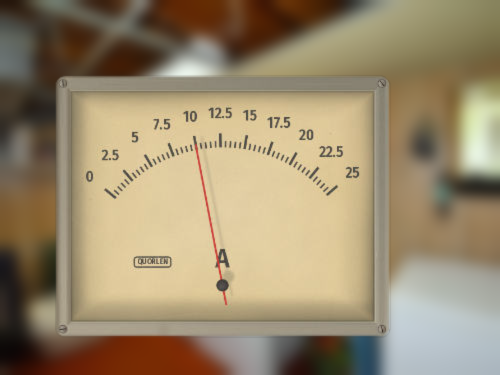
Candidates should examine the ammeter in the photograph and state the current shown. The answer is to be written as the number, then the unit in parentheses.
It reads 10 (A)
